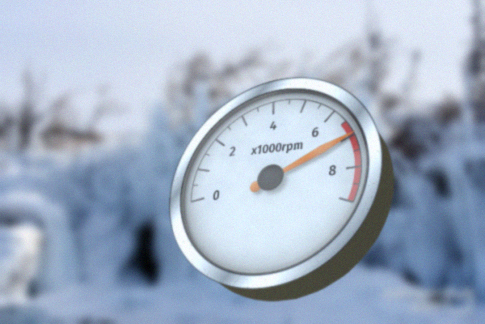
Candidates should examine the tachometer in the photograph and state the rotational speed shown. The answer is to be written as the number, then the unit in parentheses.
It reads 7000 (rpm)
